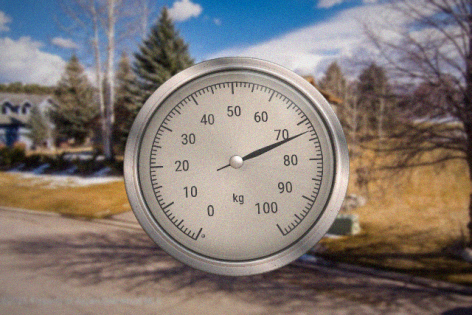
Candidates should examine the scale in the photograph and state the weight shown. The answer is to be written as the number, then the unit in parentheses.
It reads 73 (kg)
